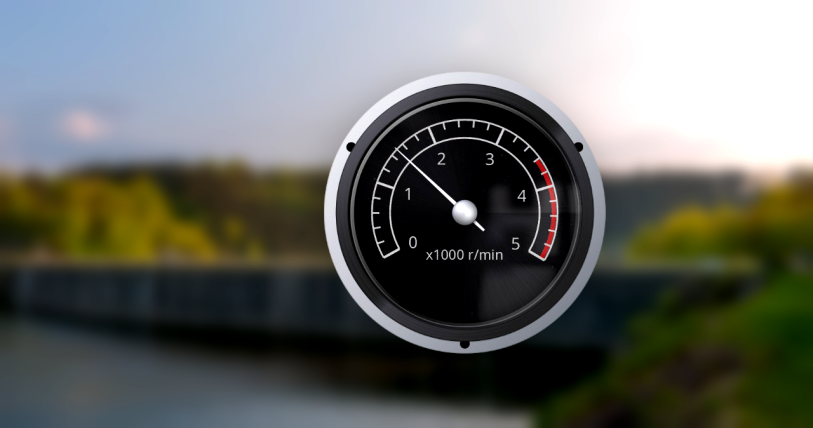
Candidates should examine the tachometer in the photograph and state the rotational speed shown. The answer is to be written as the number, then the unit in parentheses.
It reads 1500 (rpm)
